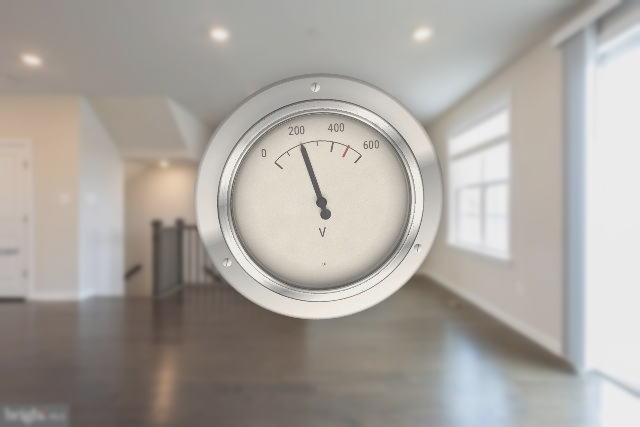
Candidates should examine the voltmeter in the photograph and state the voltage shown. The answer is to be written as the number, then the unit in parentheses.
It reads 200 (V)
